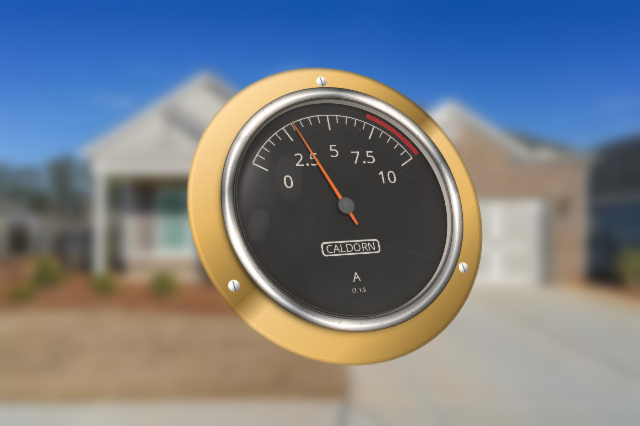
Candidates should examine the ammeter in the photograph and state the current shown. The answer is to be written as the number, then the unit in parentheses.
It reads 3 (A)
